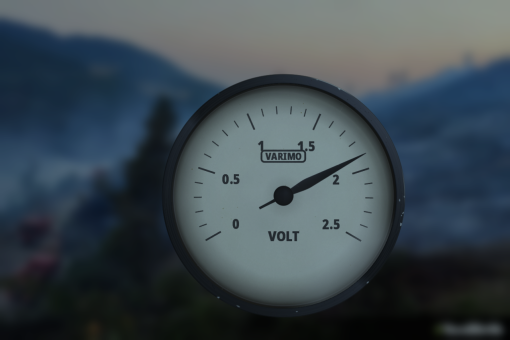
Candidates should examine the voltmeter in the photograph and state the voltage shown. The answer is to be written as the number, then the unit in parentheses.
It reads 1.9 (V)
